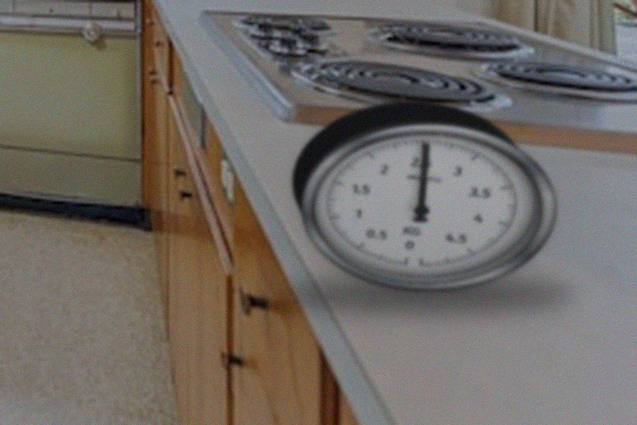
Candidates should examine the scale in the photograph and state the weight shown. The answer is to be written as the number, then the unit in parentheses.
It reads 2.5 (kg)
